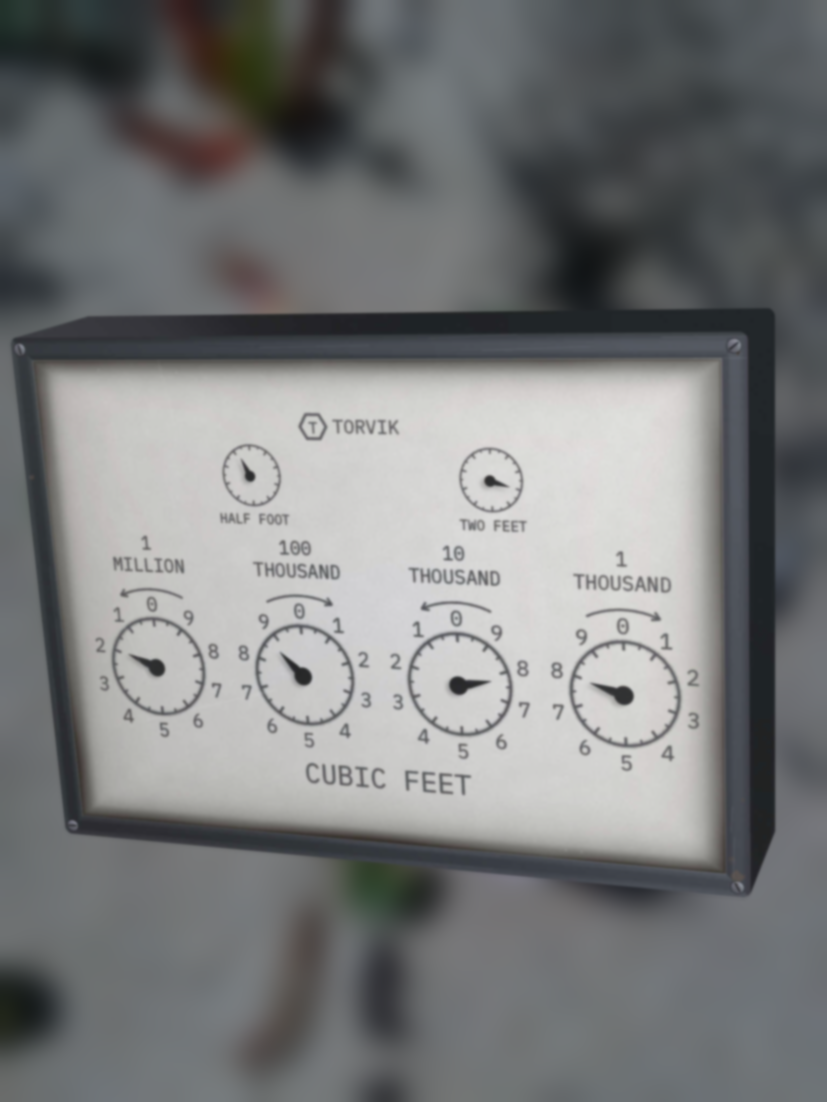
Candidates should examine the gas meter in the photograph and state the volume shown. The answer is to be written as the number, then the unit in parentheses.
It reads 187800 (ft³)
